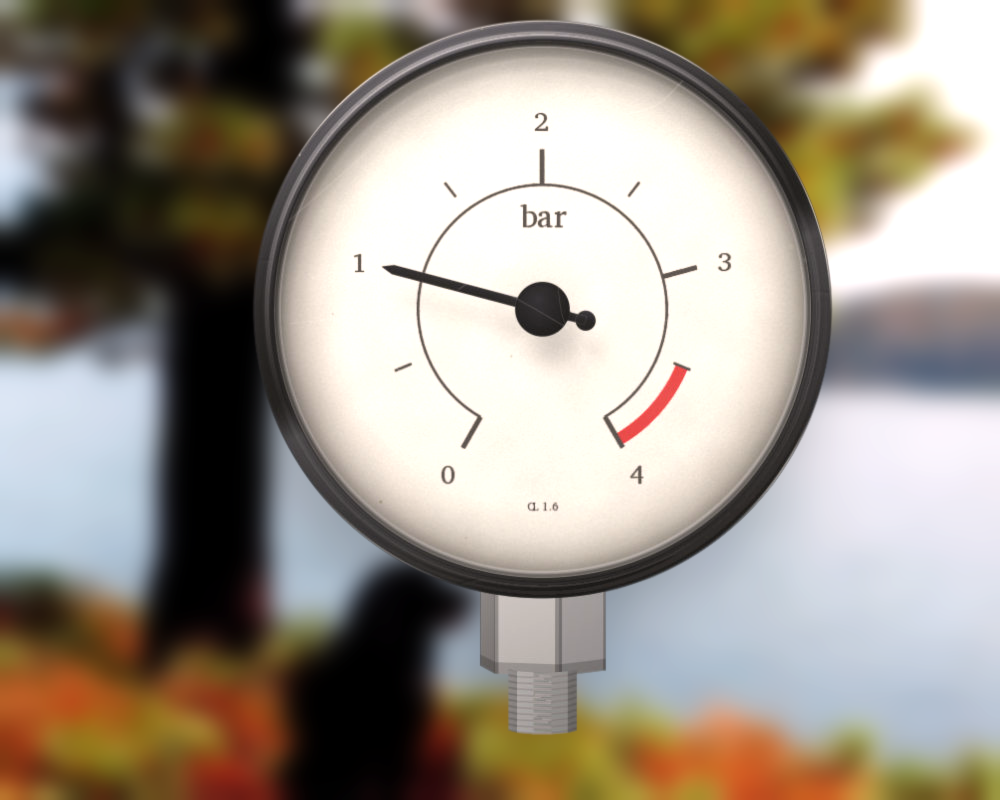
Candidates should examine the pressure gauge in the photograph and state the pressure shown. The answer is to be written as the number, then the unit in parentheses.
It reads 1 (bar)
